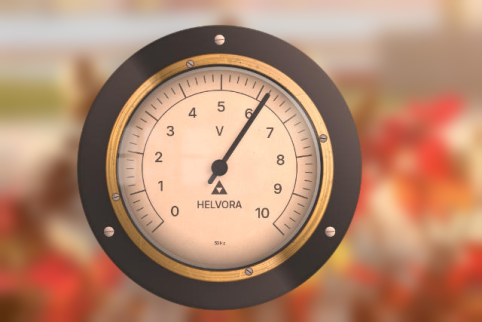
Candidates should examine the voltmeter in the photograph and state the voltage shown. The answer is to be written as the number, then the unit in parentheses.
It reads 6.2 (V)
